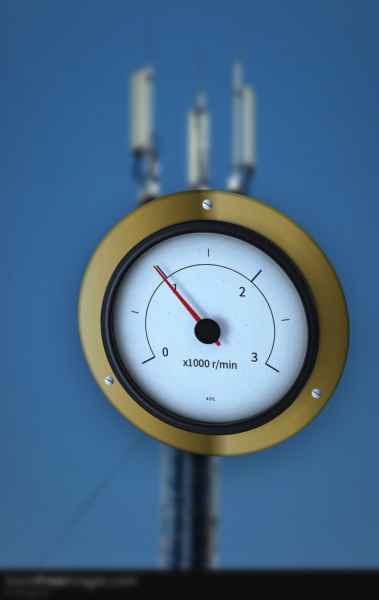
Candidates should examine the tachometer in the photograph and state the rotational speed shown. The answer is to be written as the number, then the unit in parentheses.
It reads 1000 (rpm)
